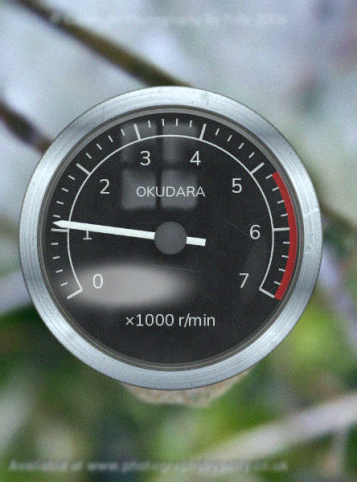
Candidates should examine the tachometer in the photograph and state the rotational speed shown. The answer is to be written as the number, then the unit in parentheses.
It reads 1100 (rpm)
